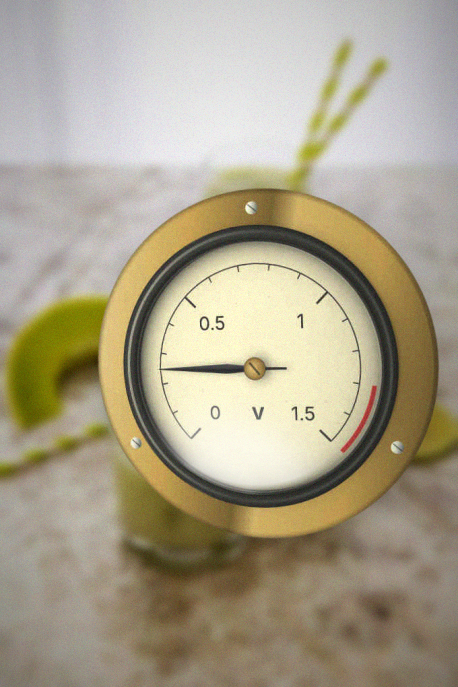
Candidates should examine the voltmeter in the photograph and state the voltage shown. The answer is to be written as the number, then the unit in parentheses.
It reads 0.25 (V)
